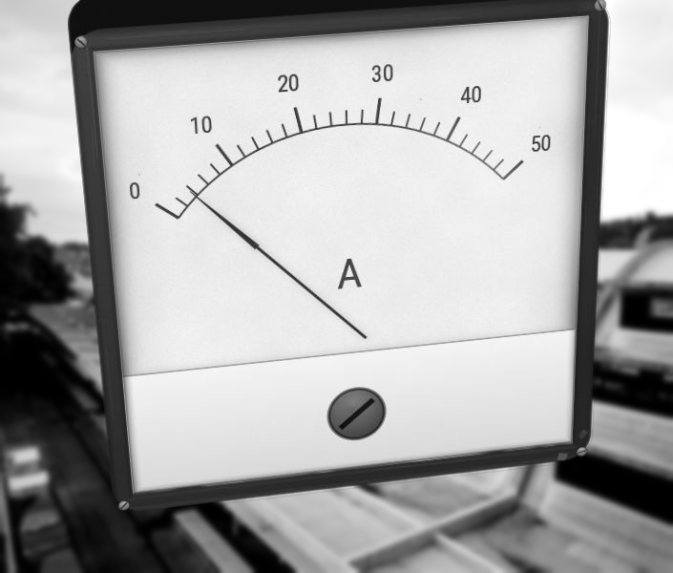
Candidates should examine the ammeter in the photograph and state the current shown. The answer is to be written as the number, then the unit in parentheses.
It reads 4 (A)
